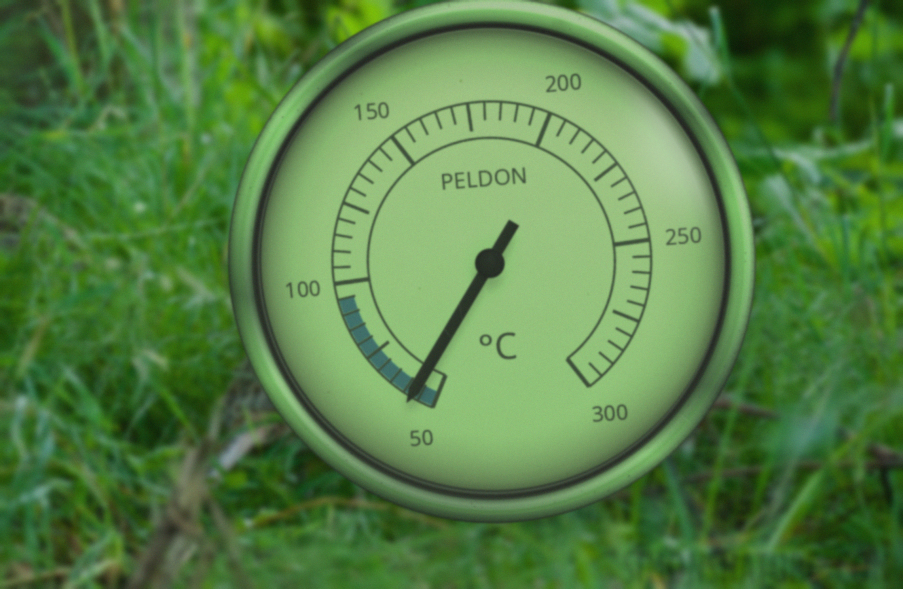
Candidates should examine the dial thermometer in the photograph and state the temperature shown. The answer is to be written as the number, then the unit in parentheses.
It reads 57.5 (°C)
